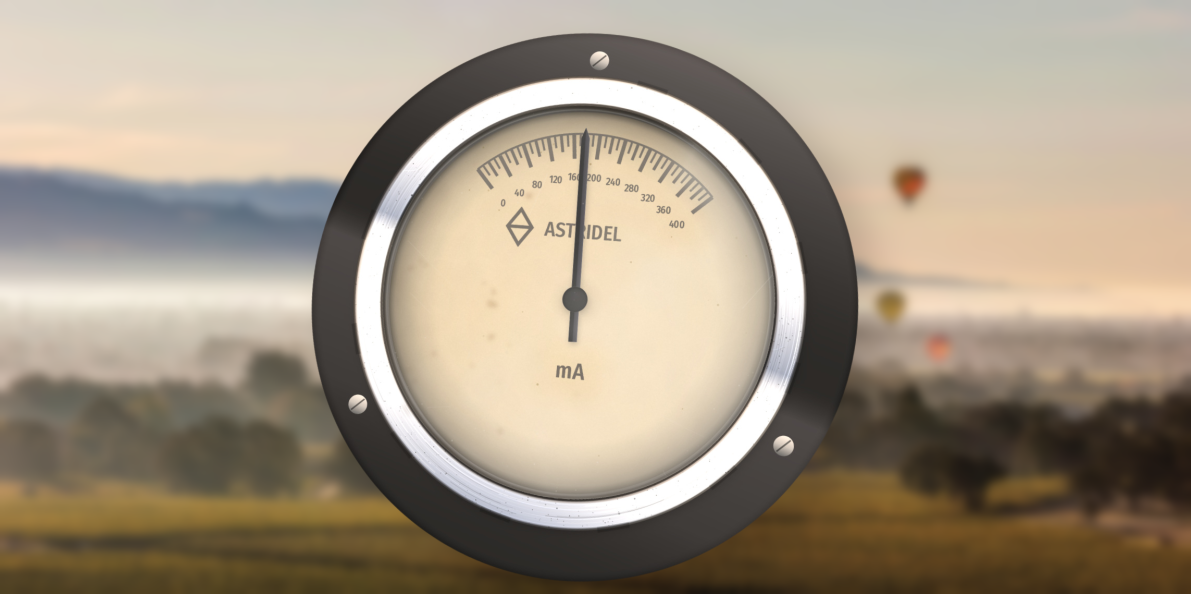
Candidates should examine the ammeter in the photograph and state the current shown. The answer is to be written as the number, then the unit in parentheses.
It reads 180 (mA)
